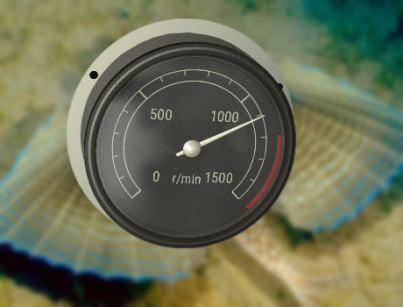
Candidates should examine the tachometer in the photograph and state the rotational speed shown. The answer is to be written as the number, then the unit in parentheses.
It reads 1100 (rpm)
